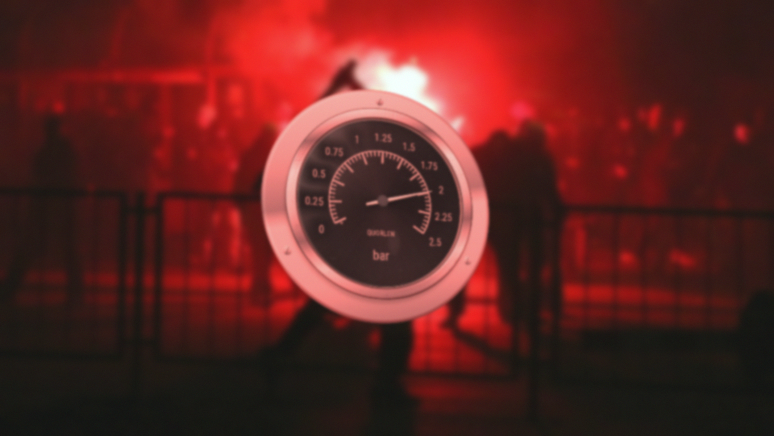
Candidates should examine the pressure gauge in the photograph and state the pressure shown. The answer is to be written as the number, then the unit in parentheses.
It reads 2 (bar)
